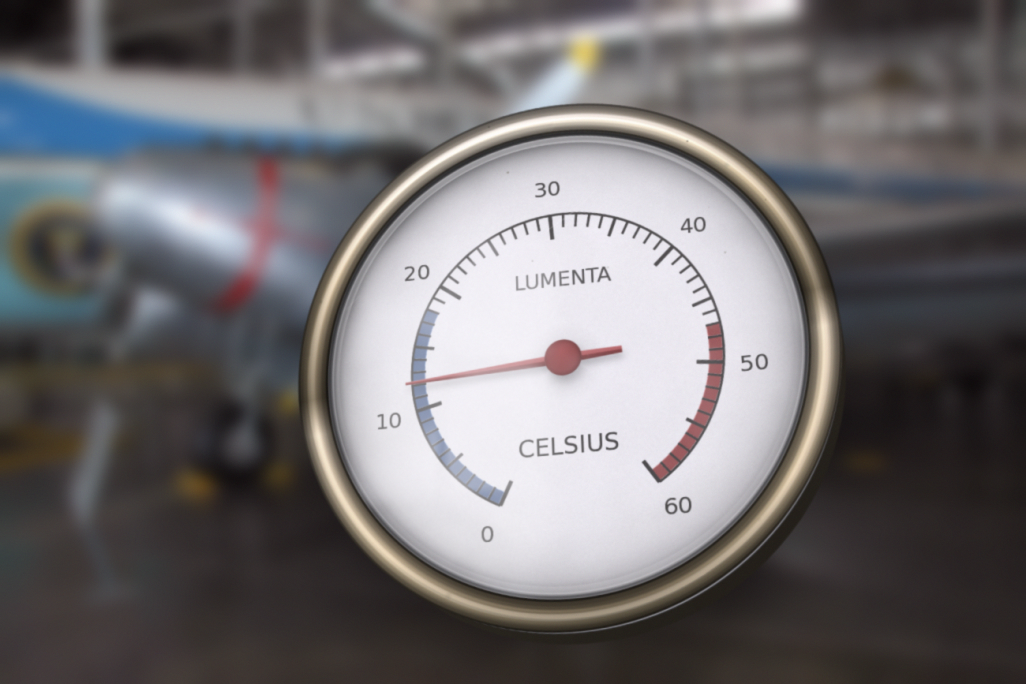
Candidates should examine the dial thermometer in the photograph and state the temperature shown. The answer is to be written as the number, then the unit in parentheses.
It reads 12 (°C)
